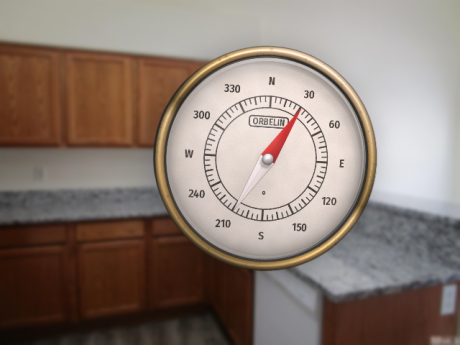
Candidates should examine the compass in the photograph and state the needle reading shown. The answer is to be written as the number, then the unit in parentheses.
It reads 30 (°)
